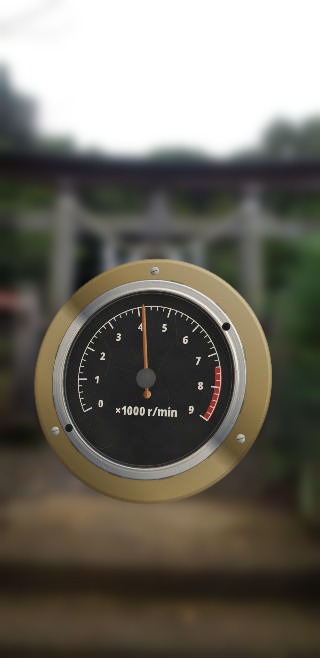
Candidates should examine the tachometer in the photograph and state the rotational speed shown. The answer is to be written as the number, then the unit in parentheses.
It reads 4200 (rpm)
